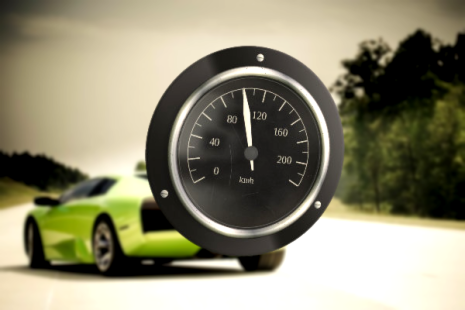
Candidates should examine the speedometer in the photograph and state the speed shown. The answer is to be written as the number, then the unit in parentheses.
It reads 100 (km/h)
